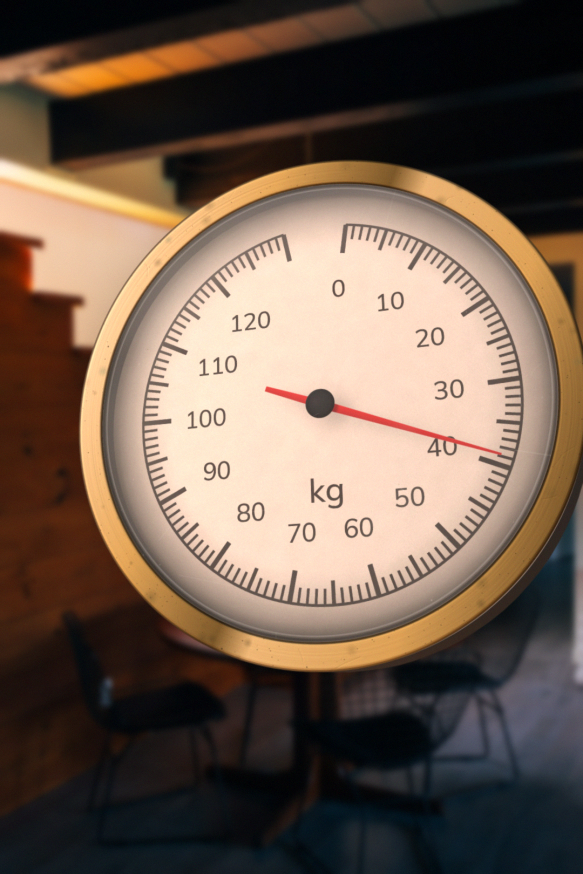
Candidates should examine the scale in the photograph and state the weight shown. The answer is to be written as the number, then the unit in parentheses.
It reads 39 (kg)
